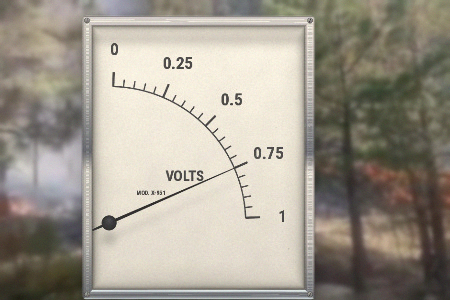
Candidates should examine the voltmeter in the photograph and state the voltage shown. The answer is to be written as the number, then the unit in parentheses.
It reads 0.75 (V)
